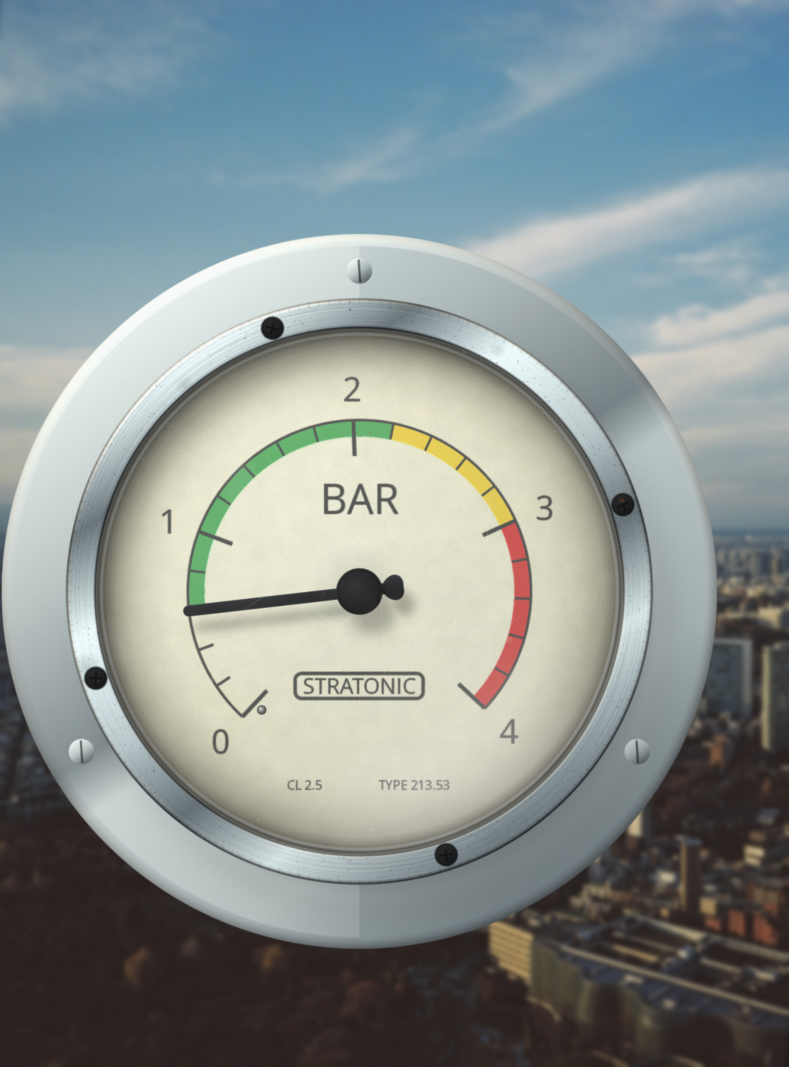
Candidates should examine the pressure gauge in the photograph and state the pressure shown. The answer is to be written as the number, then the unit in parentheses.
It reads 0.6 (bar)
